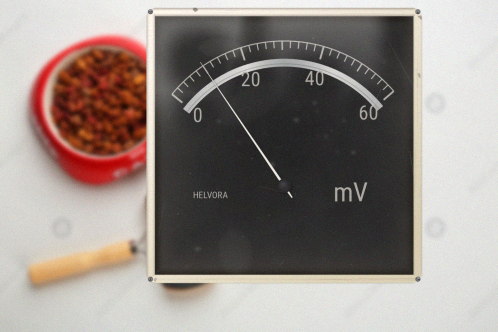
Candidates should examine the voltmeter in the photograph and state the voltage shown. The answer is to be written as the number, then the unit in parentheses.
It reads 10 (mV)
